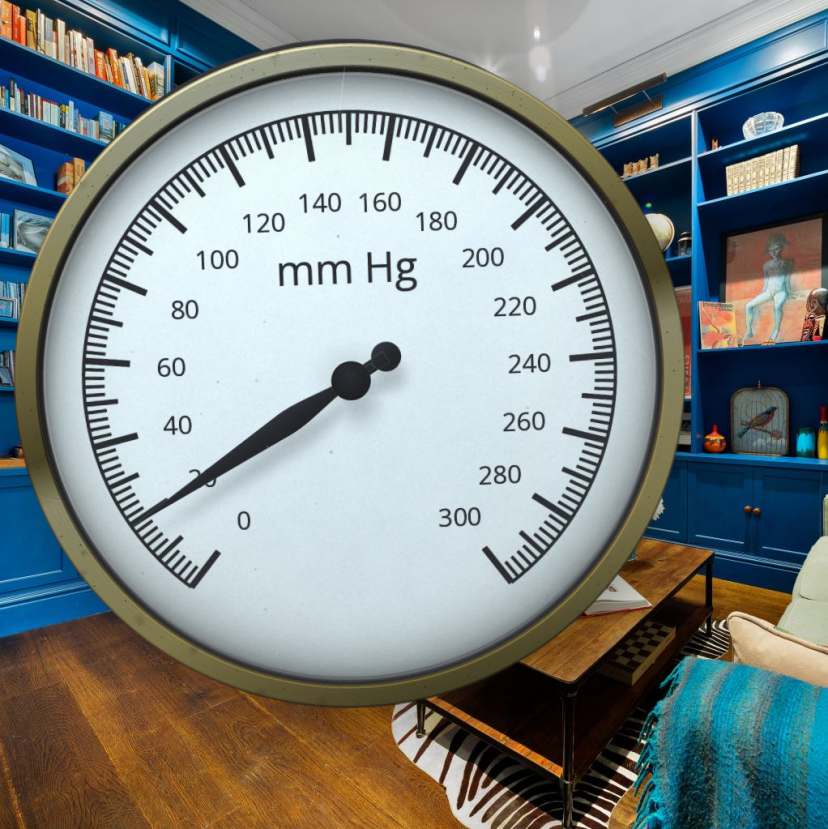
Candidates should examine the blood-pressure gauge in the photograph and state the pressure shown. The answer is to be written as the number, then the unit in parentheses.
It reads 20 (mmHg)
